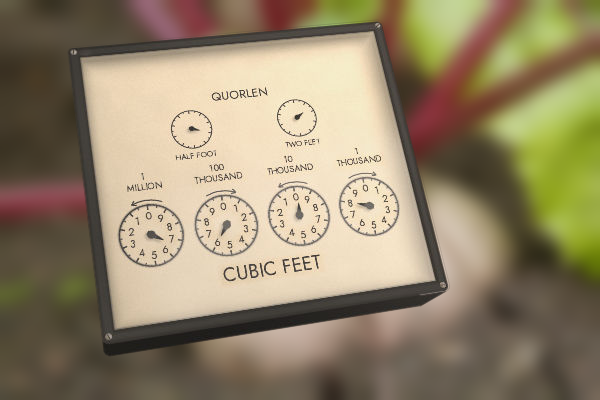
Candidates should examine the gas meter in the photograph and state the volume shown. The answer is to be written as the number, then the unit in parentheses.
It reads 659800 (ft³)
